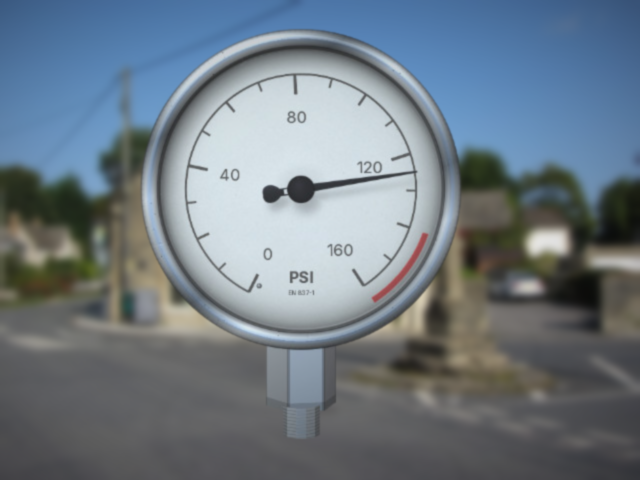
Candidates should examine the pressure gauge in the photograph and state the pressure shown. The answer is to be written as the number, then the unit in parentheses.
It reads 125 (psi)
